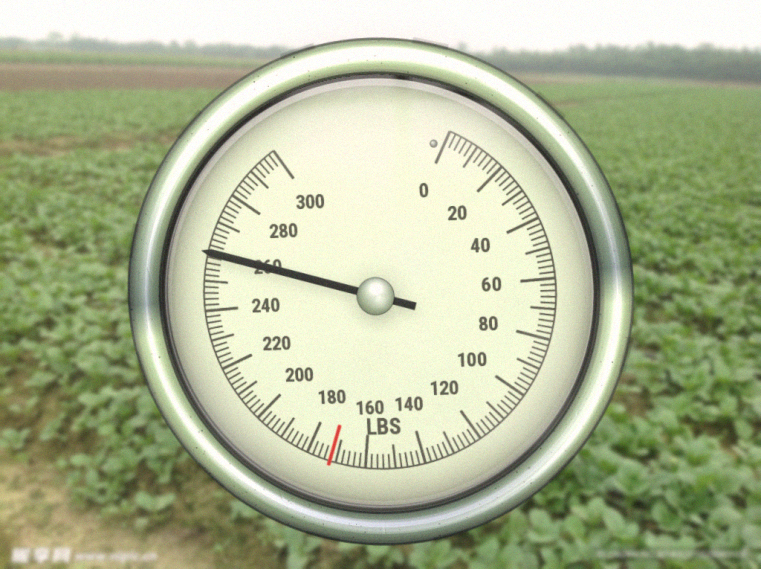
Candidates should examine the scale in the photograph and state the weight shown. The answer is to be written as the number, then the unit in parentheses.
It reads 260 (lb)
